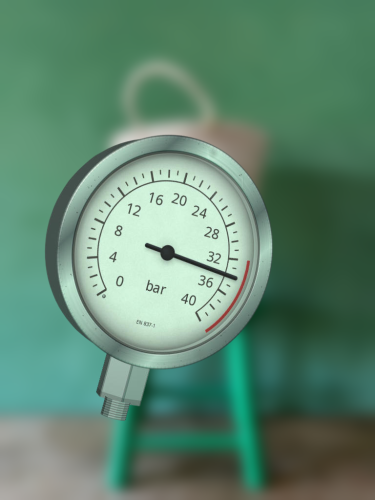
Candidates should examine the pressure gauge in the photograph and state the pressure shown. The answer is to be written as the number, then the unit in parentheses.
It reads 34 (bar)
